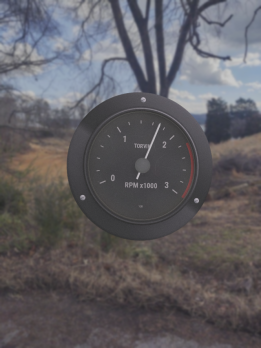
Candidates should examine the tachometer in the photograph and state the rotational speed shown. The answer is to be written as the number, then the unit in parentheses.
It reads 1700 (rpm)
